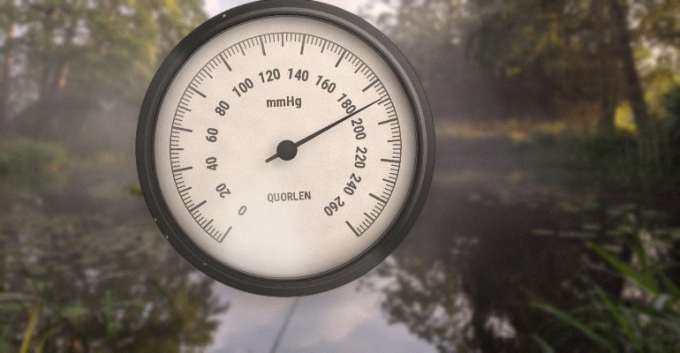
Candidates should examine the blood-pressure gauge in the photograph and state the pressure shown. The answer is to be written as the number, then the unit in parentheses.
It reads 188 (mmHg)
